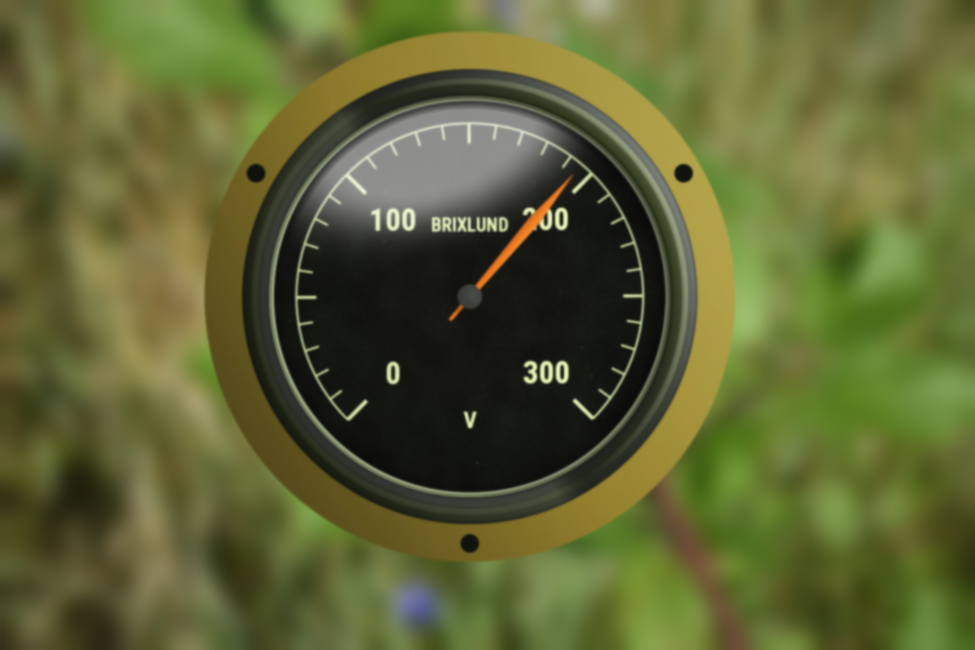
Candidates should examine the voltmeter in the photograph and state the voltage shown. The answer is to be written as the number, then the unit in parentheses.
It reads 195 (V)
